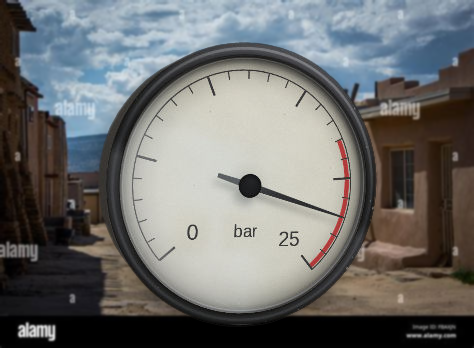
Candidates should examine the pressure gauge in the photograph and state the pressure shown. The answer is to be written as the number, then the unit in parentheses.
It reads 22 (bar)
